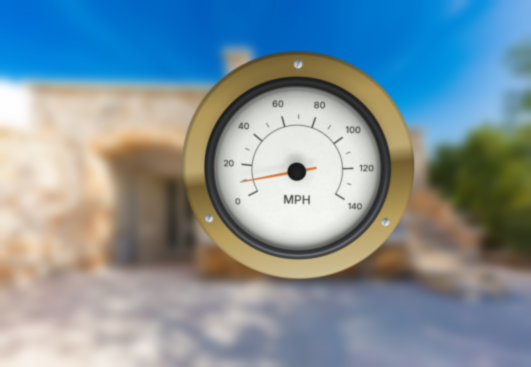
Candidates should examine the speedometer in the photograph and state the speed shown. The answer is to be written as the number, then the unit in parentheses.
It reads 10 (mph)
